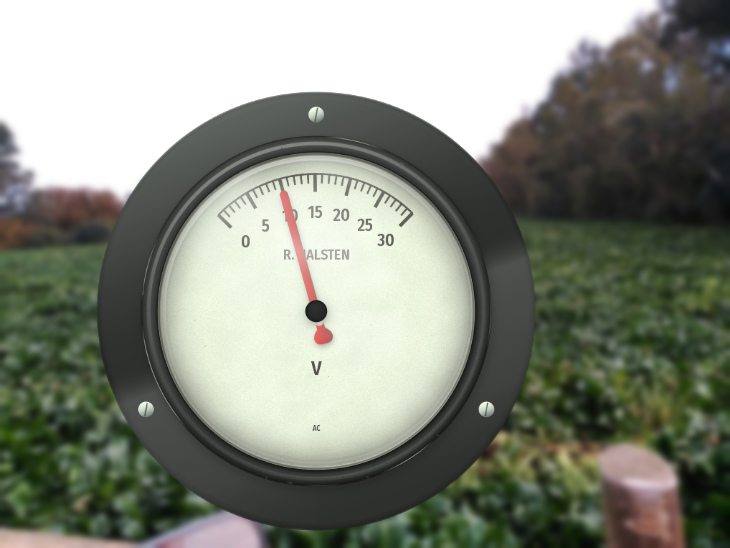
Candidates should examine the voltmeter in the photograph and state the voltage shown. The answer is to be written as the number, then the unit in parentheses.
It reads 10 (V)
